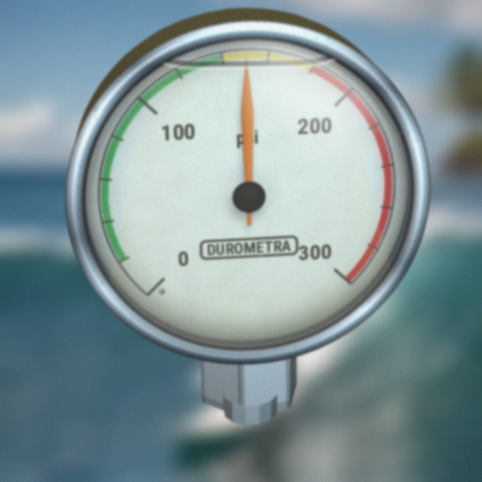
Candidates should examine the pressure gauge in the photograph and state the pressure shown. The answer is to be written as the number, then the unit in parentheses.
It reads 150 (psi)
